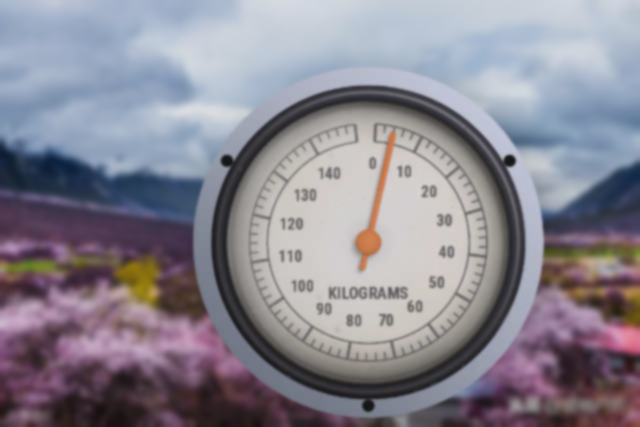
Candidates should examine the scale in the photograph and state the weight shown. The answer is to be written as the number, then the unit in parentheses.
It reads 4 (kg)
